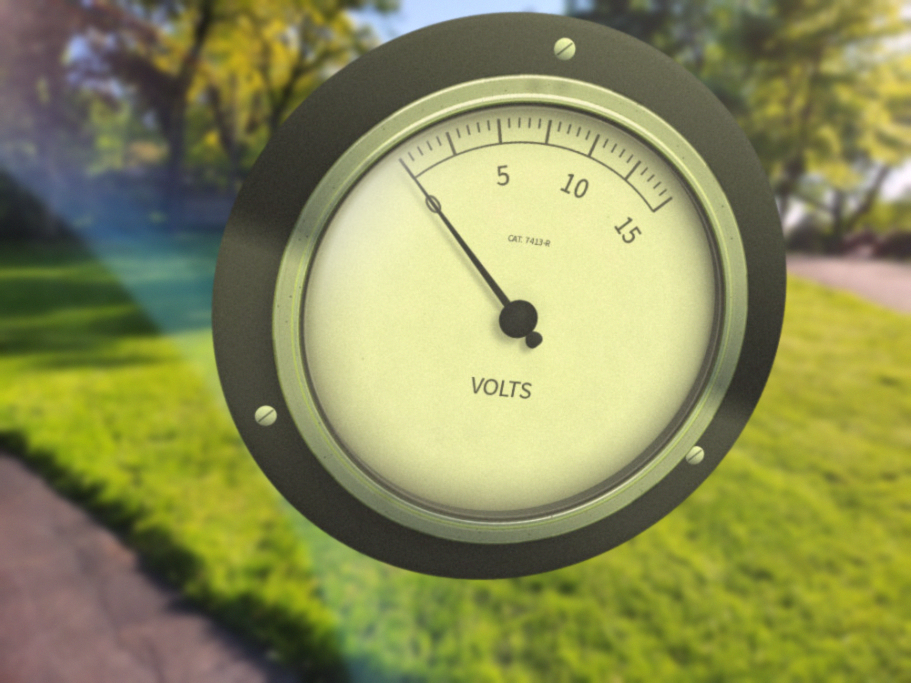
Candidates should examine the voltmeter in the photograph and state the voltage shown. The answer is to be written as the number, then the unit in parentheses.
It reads 0 (V)
